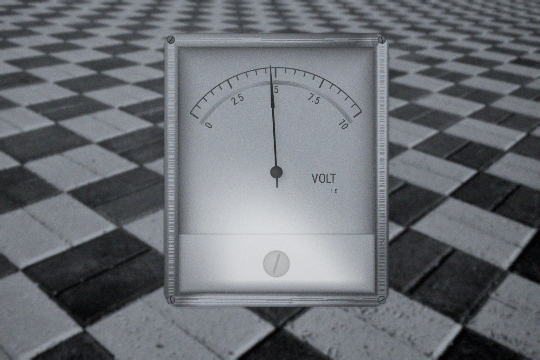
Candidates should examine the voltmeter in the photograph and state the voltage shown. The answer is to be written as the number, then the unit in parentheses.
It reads 4.75 (V)
